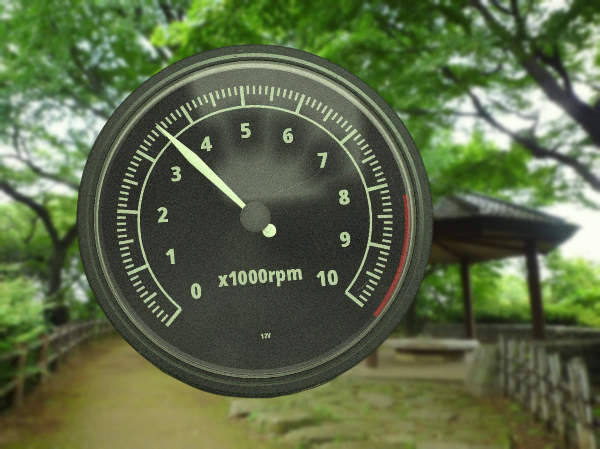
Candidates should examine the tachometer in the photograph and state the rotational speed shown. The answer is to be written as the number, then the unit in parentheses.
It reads 3500 (rpm)
